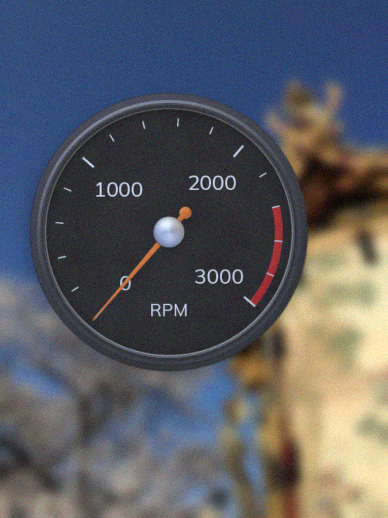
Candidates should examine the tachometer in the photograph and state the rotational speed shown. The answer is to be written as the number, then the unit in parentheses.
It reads 0 (rpm)
